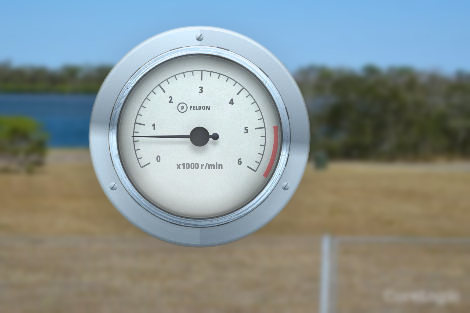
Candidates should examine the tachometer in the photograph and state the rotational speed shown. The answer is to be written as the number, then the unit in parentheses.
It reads 700 (rpm)
